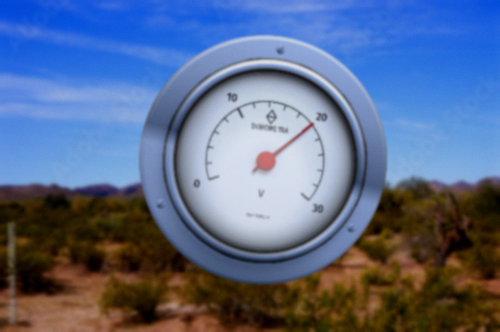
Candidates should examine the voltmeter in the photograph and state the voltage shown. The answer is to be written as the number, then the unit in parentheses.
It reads 20 (V)
